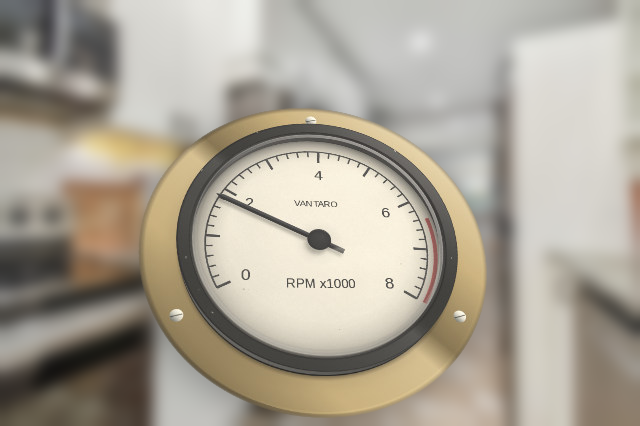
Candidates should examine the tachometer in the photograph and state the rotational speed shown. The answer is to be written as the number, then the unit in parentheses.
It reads 1800 (rpm)
